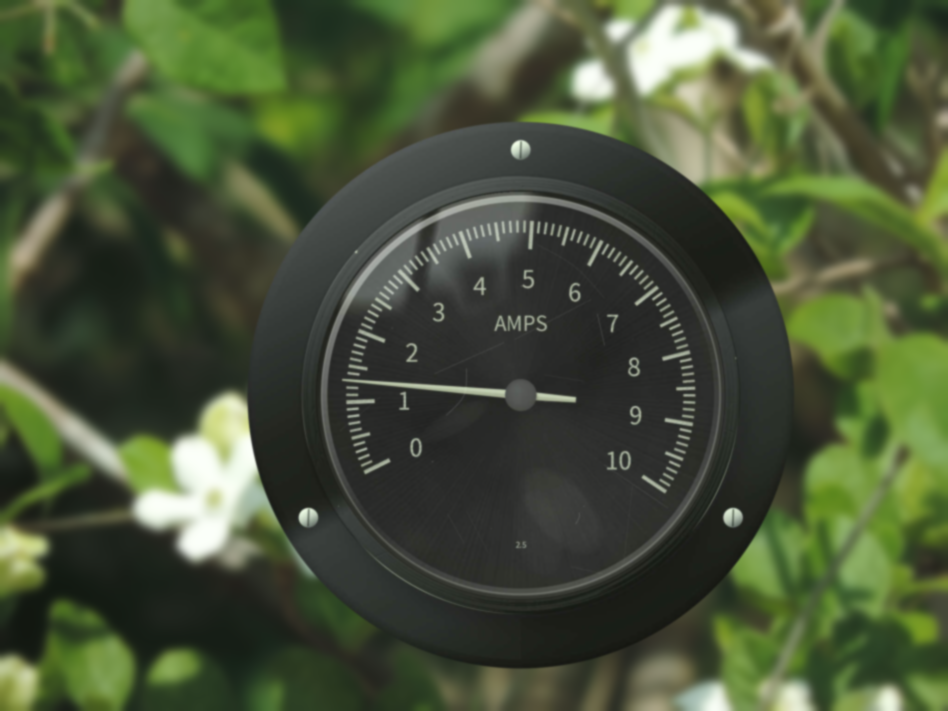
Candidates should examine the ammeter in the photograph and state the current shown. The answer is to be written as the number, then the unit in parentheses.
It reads 1.3 (A)
